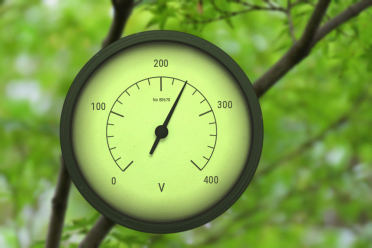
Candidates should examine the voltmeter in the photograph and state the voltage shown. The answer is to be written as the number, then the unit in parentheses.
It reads 240 (V)
